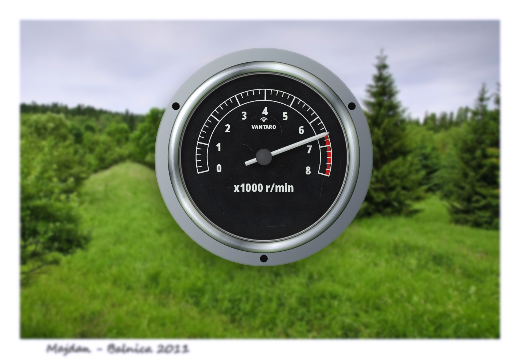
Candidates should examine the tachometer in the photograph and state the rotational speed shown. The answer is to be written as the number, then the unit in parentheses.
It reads 6600 (rpm)
